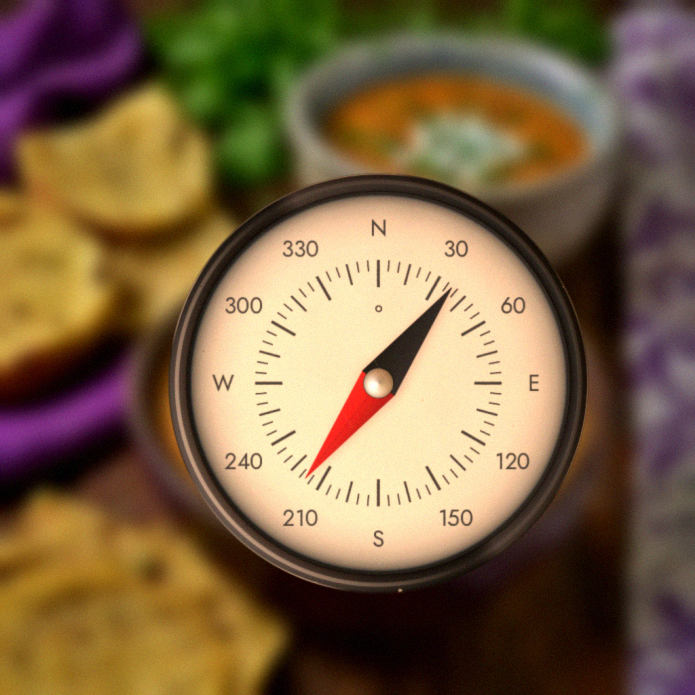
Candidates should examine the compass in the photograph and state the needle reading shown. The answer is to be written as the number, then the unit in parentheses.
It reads 217.5 (°)
